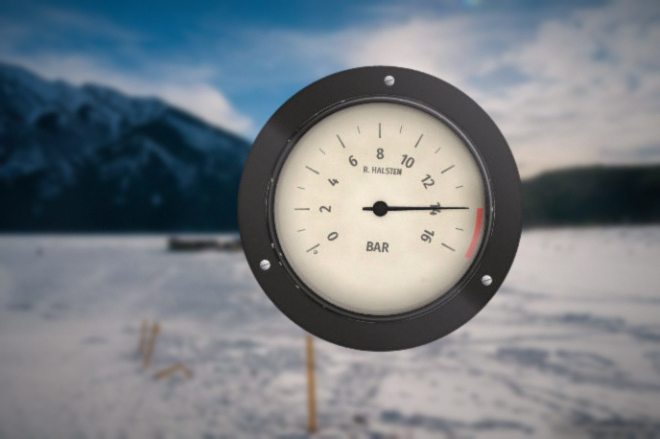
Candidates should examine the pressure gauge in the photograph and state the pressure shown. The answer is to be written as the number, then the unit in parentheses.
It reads 14 (bar)
